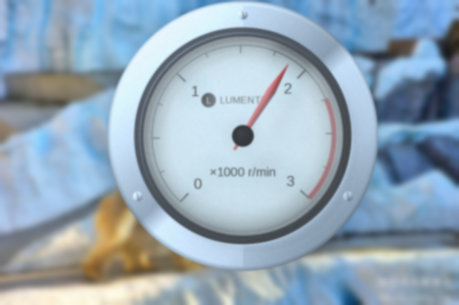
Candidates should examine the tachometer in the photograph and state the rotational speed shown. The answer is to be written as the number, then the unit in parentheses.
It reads 1875 (rpm)
